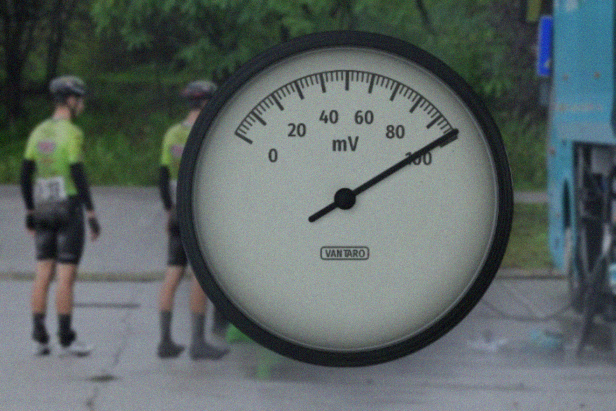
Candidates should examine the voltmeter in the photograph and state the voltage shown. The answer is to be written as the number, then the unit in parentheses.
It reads 98 (mV)
